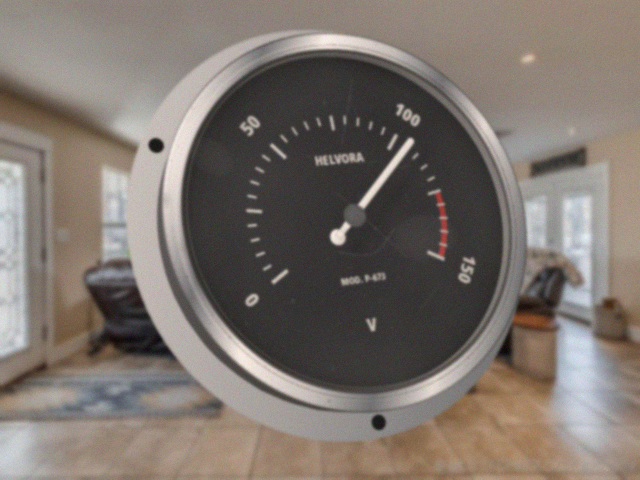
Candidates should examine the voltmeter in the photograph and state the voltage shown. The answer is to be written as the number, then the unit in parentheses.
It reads 105 (V)
